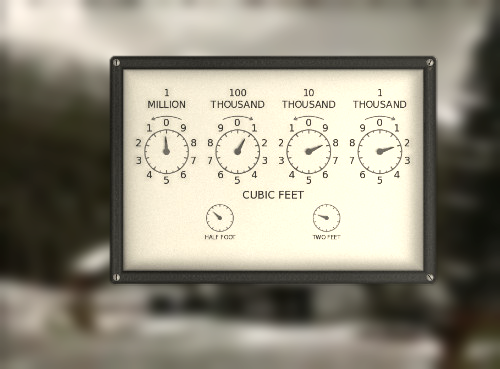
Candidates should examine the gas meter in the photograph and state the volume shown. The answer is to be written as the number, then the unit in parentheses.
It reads 8200 (ft³)
